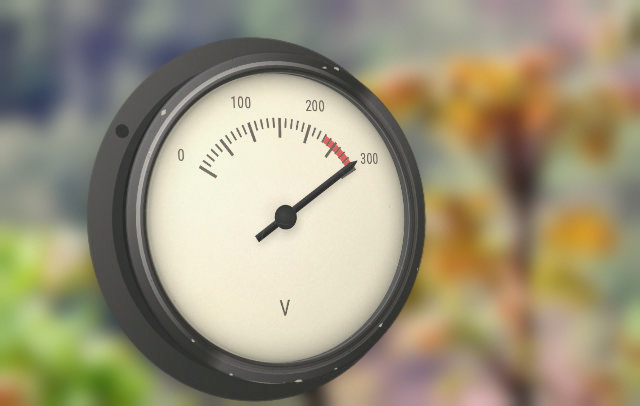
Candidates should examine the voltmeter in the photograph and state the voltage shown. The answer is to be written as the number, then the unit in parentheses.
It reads 290 (V)
